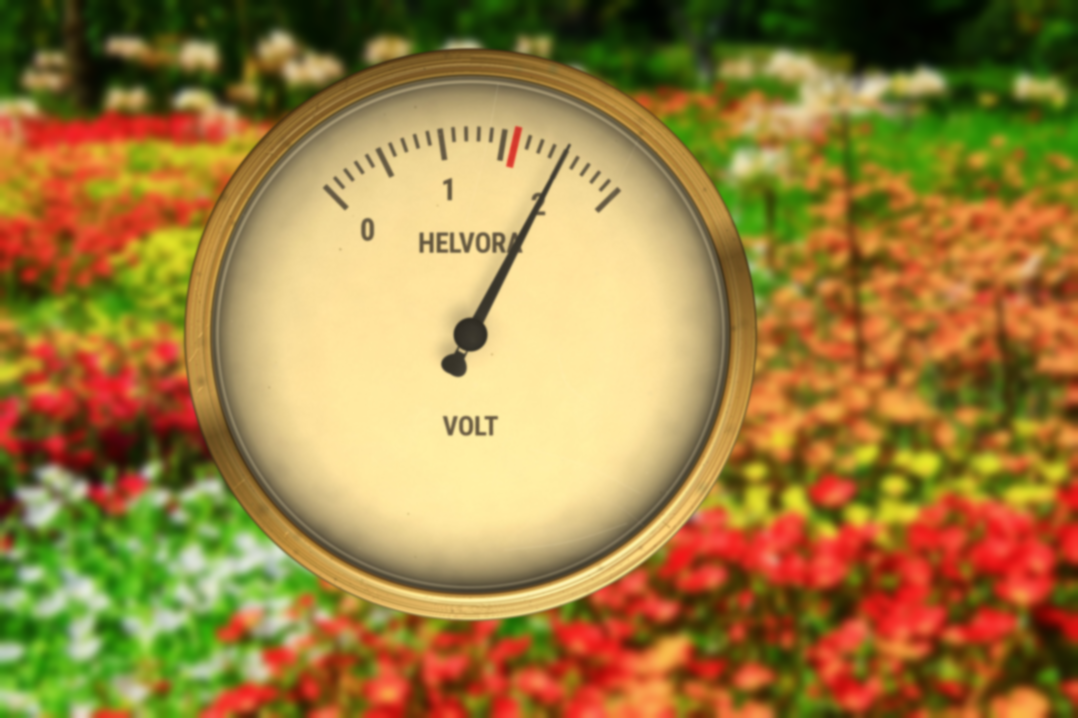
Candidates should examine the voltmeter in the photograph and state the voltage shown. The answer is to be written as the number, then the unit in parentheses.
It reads 2 (V)
